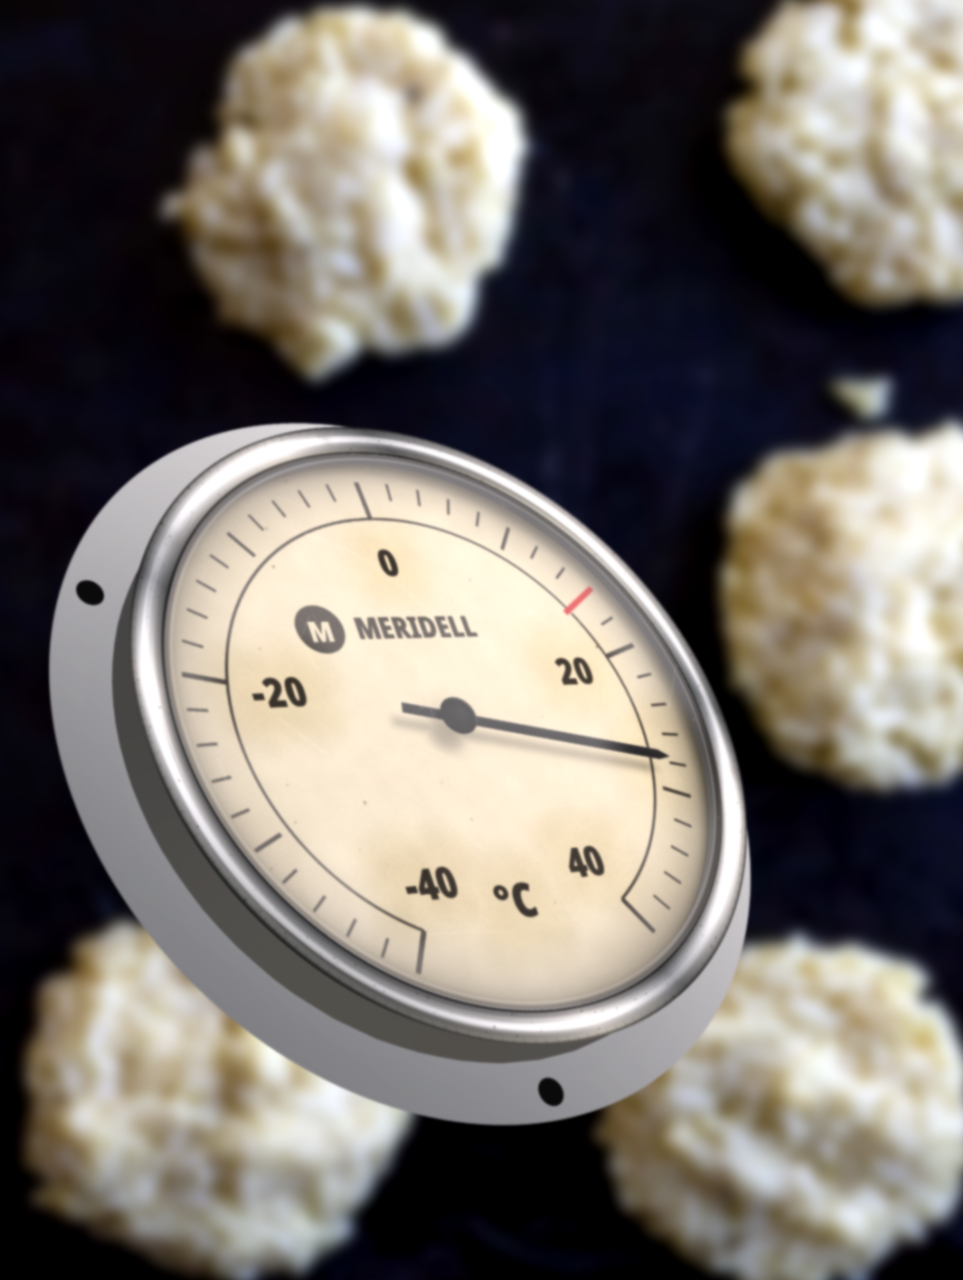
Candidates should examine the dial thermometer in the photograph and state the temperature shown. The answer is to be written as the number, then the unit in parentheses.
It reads 28 (°C)
